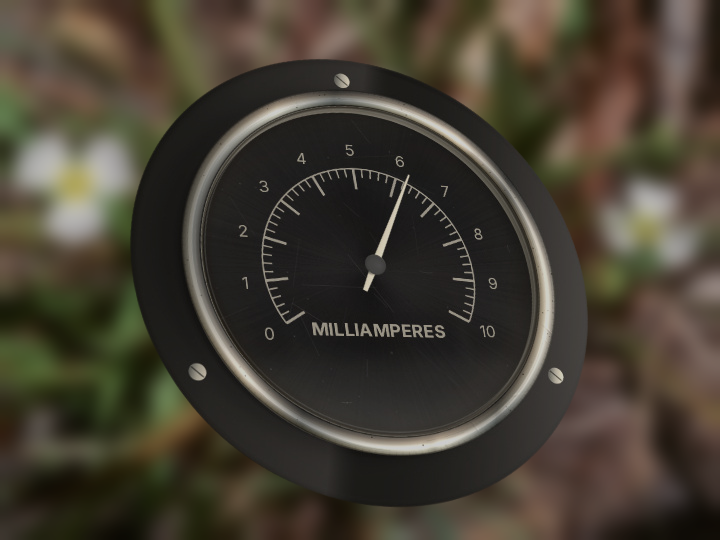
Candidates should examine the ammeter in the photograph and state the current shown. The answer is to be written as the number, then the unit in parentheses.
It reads 6.2 (mA)
